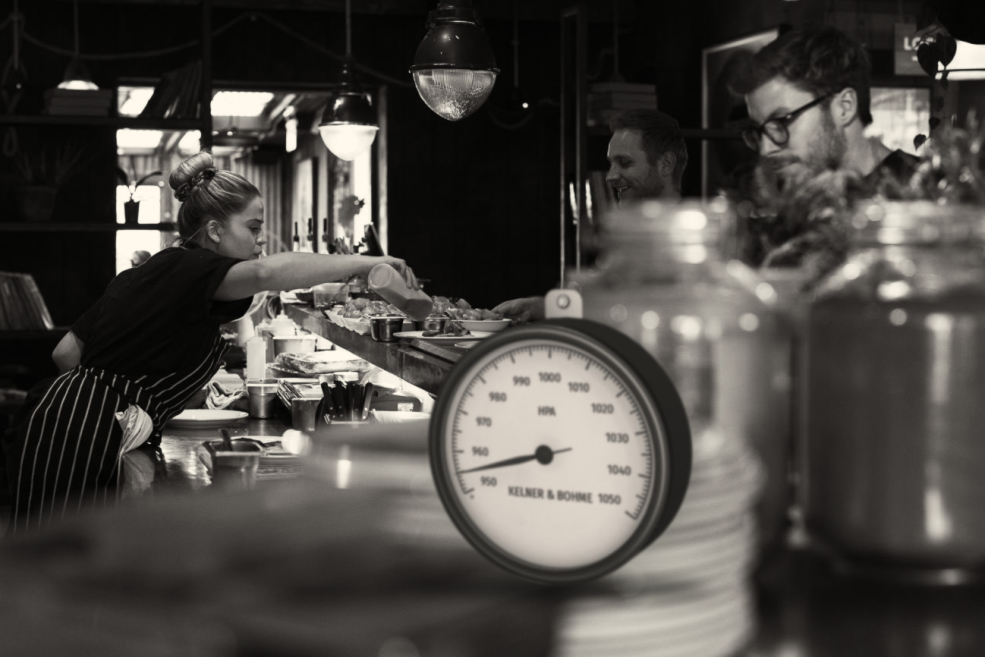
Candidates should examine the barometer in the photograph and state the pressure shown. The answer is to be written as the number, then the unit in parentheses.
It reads 955 (hPa)
